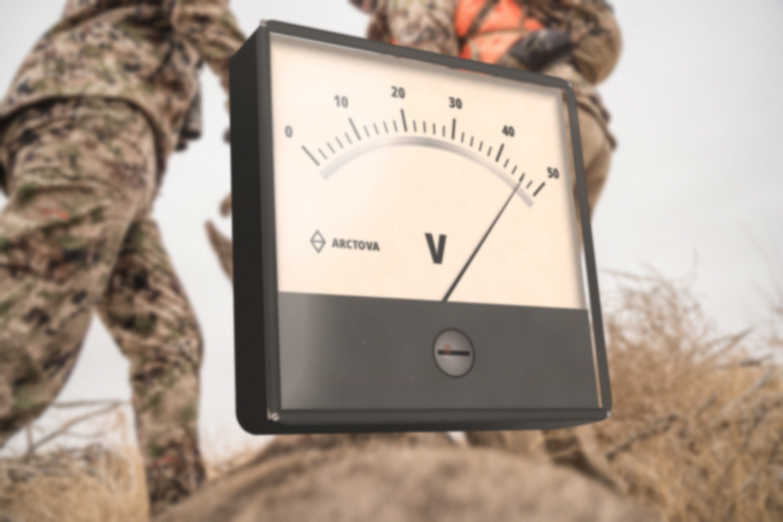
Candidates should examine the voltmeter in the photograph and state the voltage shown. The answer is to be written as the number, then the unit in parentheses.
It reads 46 (V)
